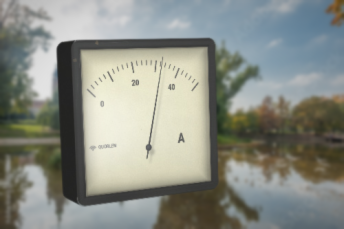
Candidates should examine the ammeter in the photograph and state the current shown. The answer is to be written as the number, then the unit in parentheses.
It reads 32 (A)
